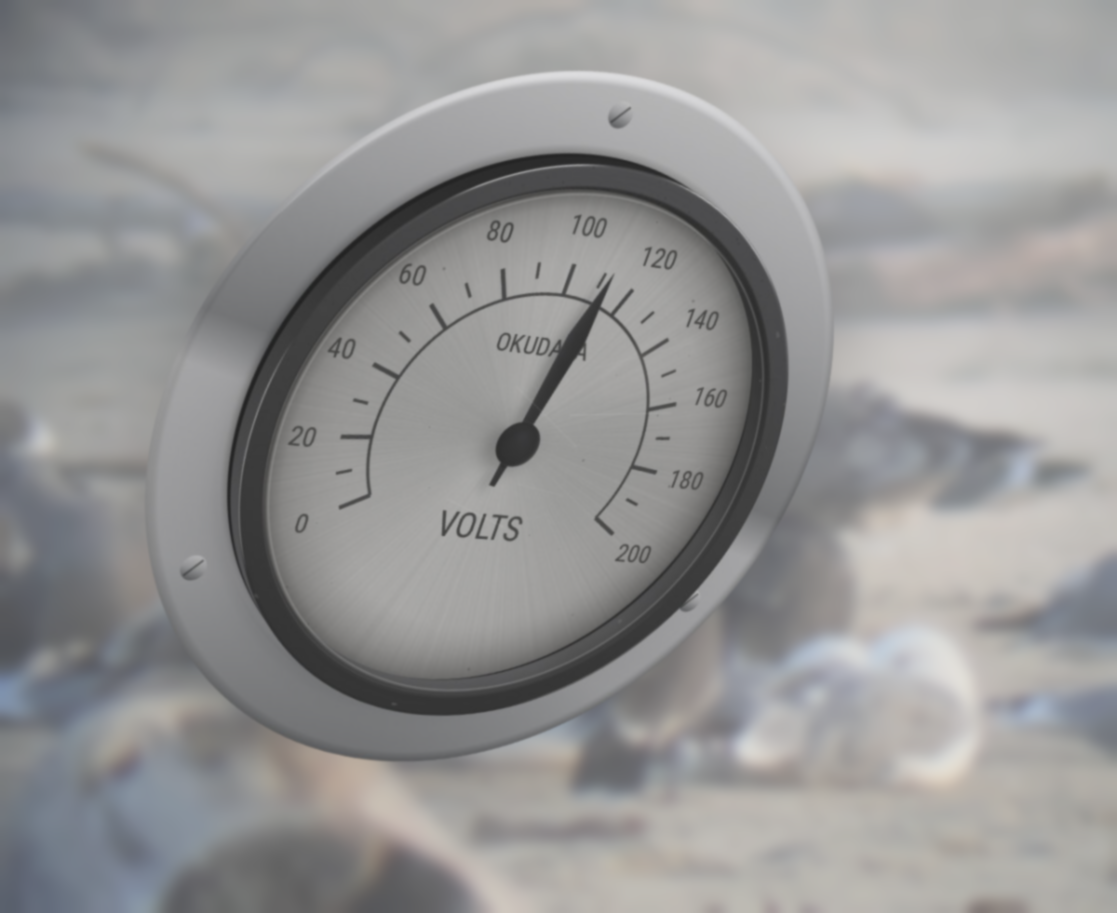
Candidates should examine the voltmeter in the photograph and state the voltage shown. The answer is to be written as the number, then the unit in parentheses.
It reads 110 (V)
